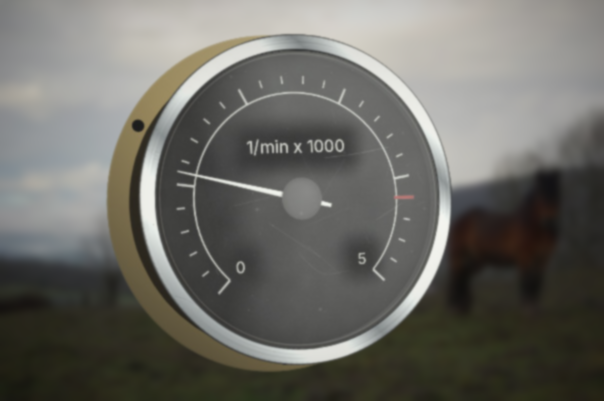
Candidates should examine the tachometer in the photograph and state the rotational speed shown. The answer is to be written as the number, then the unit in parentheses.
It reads 1100 (rpm)
